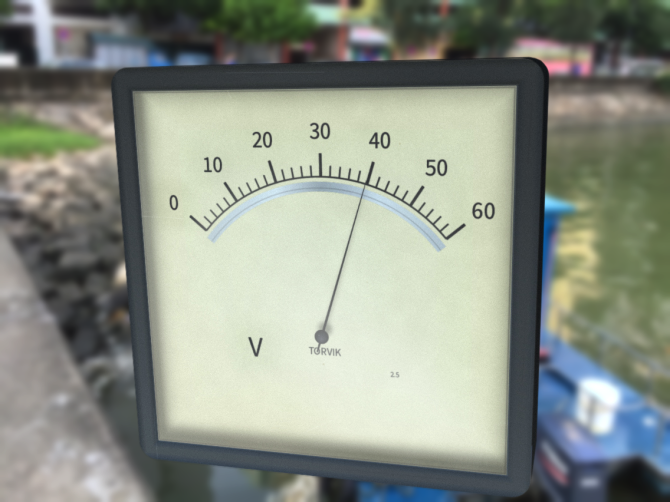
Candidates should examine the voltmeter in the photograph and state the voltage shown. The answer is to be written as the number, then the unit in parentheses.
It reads 40 (V)
